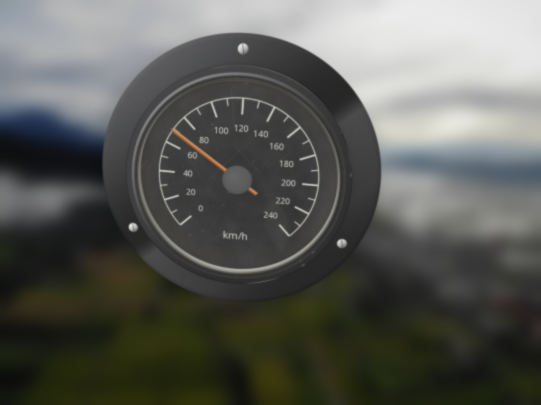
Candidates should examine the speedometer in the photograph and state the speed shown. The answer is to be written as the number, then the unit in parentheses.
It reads 70 (km/h)
